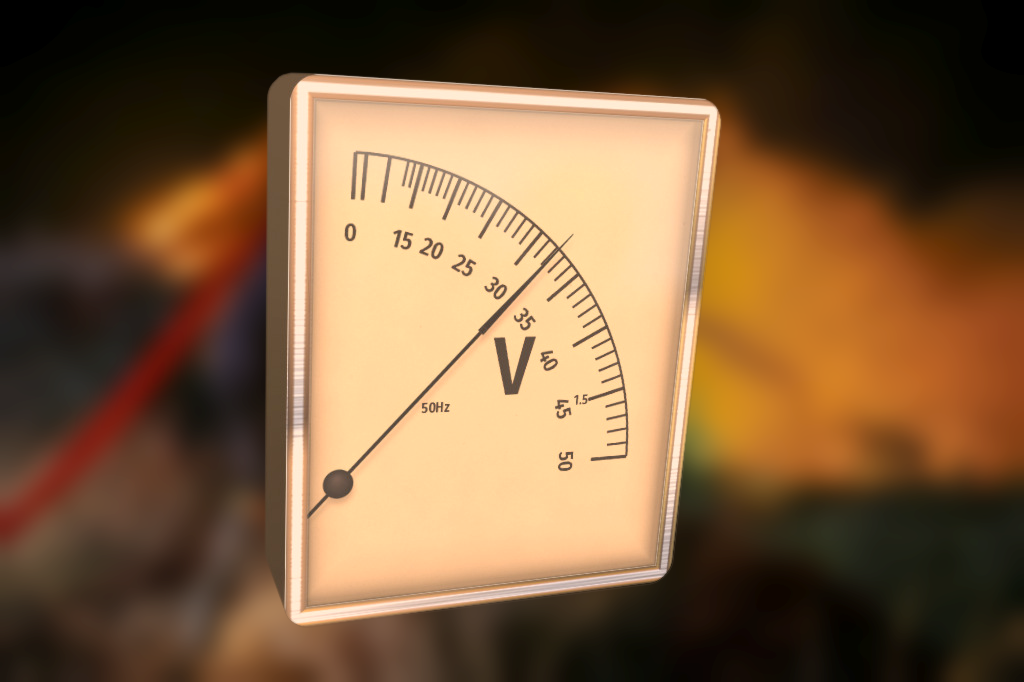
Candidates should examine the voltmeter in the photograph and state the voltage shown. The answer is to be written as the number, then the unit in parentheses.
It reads 32 (V)
